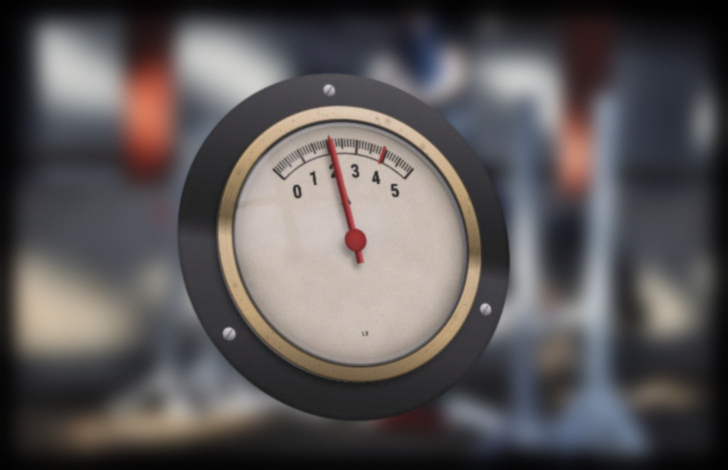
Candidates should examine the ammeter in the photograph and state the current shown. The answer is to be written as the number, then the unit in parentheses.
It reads 2 (A)
